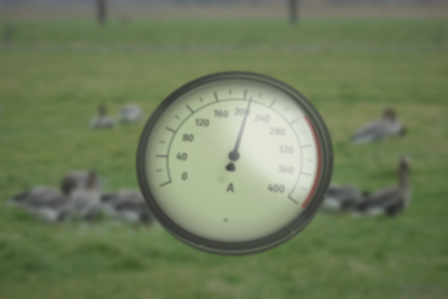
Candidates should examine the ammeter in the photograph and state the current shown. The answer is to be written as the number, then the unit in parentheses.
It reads 210 (A)
